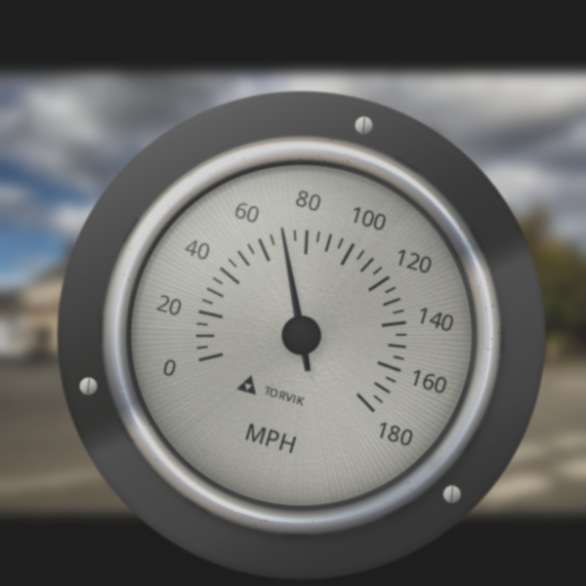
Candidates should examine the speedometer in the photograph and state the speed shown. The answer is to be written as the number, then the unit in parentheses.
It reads 70 (mph)
